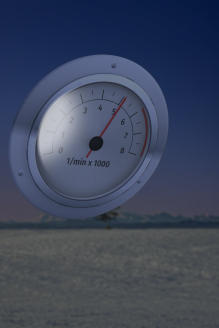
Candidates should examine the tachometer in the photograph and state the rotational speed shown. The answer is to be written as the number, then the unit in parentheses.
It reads 5000 (rpm)
